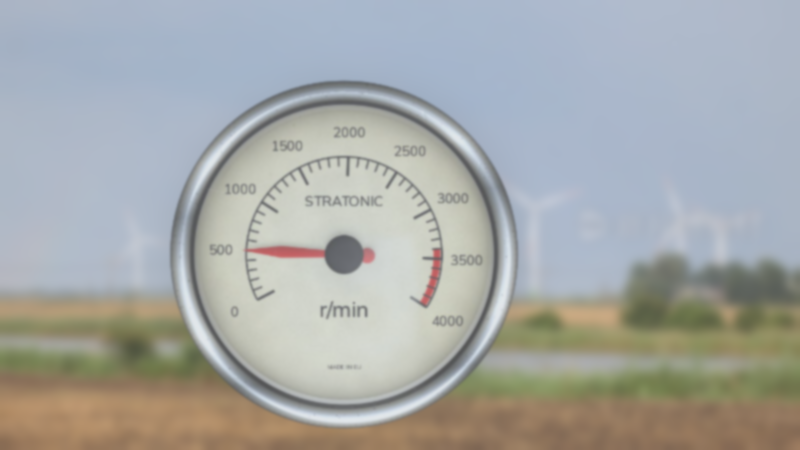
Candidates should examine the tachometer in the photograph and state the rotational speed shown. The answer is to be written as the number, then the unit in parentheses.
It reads 500 (rpm)
